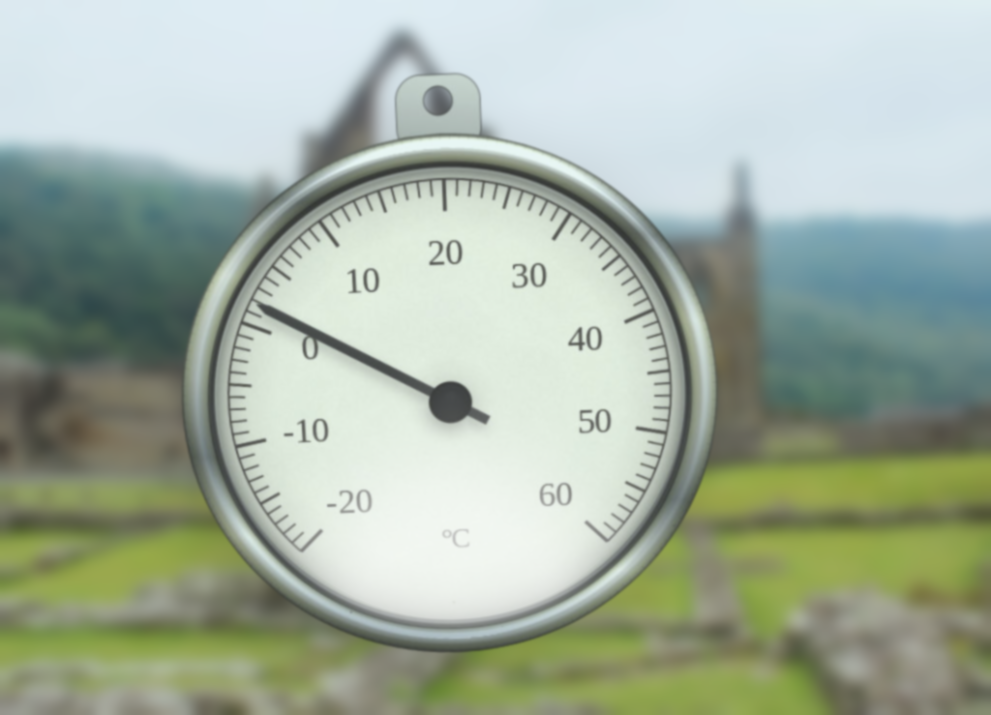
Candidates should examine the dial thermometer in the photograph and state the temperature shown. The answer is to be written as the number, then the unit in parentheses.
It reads 2 (°C)
